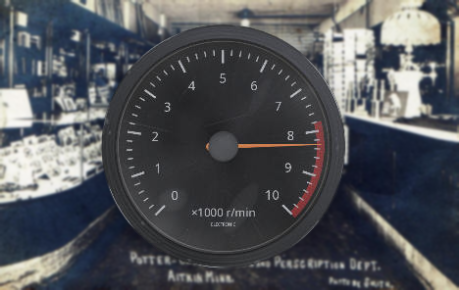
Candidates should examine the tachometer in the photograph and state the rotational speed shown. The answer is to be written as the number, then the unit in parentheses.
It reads 8300 (rpm)
